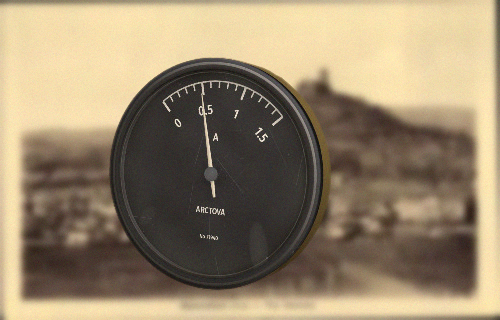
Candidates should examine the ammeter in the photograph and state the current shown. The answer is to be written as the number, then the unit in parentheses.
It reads 0.5 (A)
